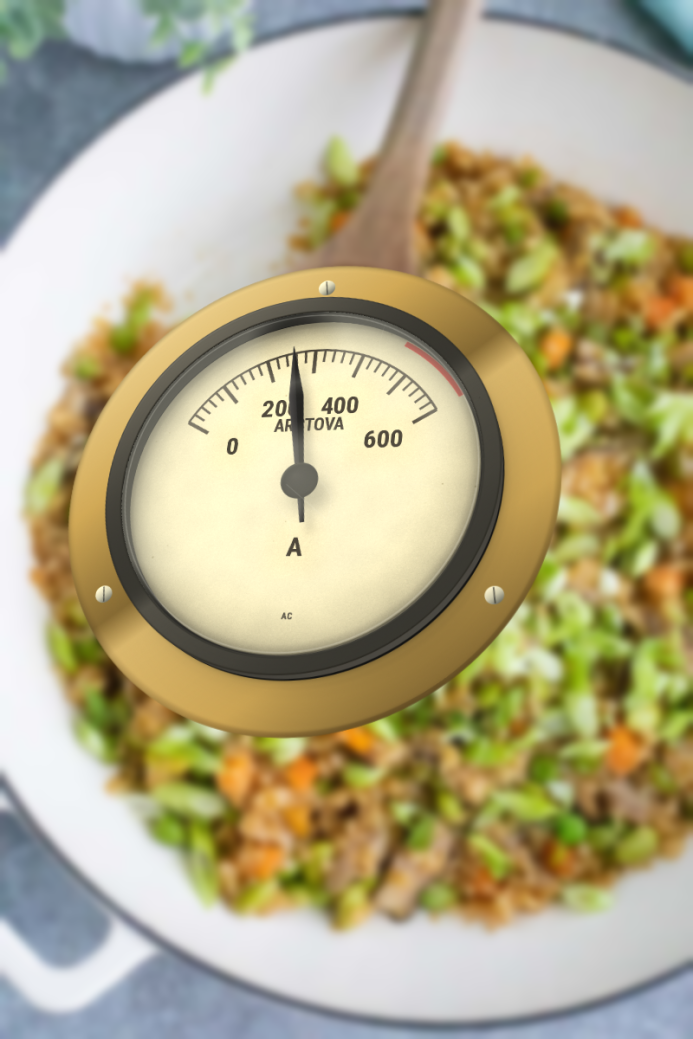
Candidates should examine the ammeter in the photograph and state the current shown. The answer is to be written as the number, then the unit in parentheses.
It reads 260 (A)
